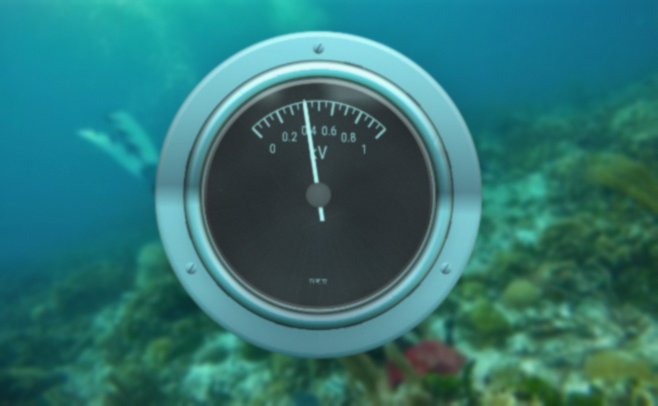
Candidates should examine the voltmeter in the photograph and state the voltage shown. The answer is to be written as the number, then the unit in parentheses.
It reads 0.4 (kV)
